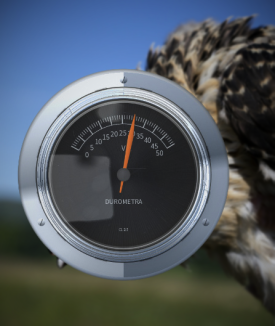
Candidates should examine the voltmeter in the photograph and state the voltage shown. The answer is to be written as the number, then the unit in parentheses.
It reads 30 (V)
